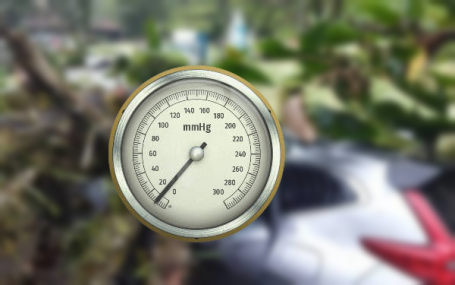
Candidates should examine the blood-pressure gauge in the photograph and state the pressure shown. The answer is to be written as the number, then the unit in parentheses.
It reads 10 (mmHg)
